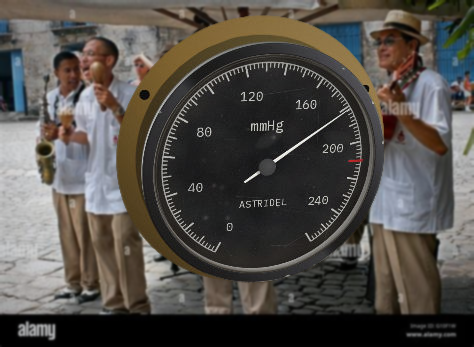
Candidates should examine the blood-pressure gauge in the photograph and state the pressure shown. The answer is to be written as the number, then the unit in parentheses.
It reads 180 (mmHg)
